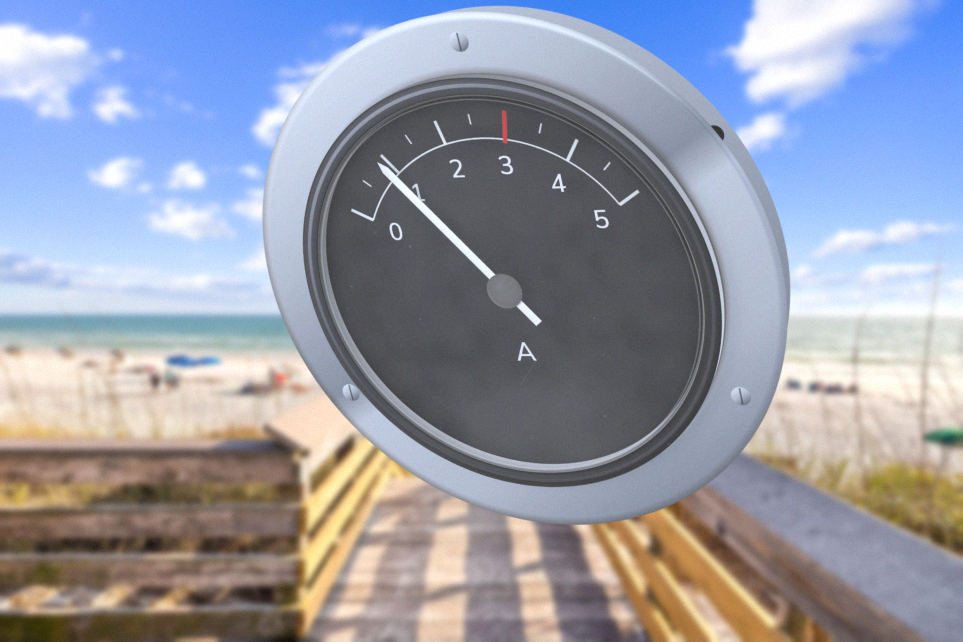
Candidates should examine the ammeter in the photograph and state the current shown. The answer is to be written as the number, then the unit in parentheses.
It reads 1 (A)
